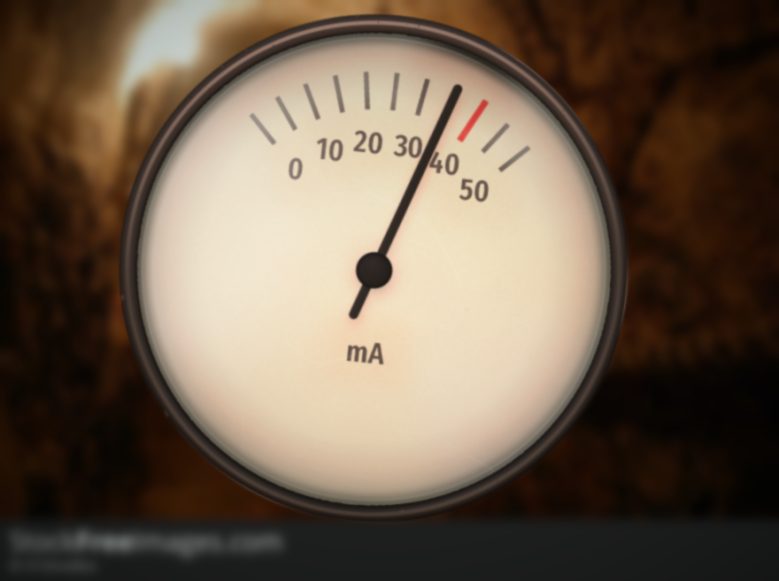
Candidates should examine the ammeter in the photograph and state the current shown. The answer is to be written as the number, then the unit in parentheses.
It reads 35 (mA)
